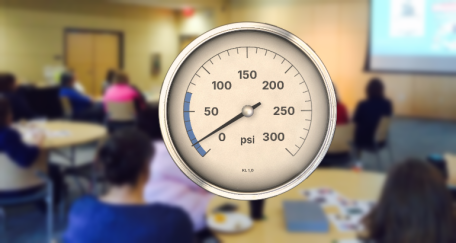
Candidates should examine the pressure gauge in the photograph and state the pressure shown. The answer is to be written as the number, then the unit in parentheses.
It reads 15 (psi)
